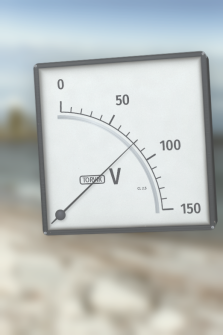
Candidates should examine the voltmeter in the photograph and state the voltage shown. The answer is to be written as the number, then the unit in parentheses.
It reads 80 (V)
